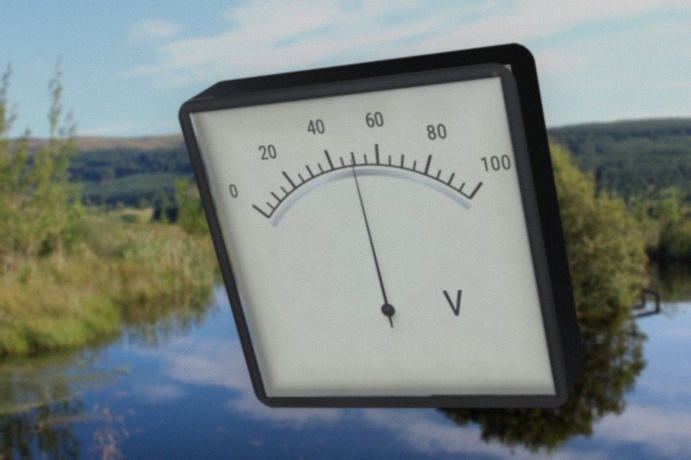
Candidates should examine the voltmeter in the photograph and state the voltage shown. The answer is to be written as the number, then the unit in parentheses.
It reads 50 (V)
